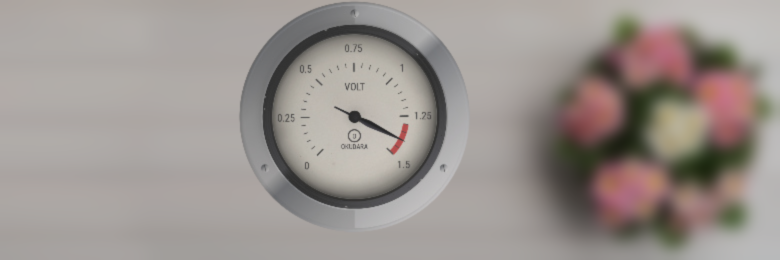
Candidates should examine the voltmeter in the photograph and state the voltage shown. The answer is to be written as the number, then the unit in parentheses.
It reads 1.4 (V)
